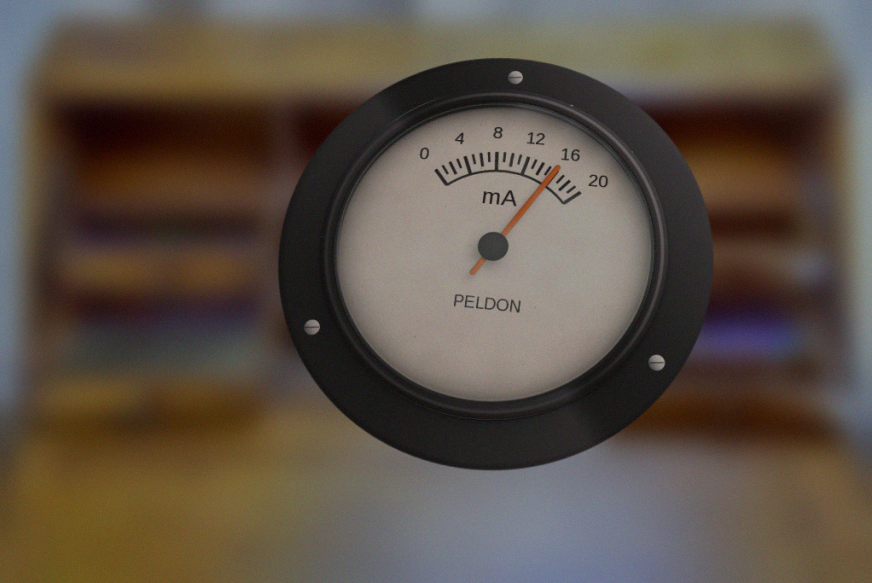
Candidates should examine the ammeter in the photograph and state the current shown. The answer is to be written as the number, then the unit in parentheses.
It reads 16 (mA)
